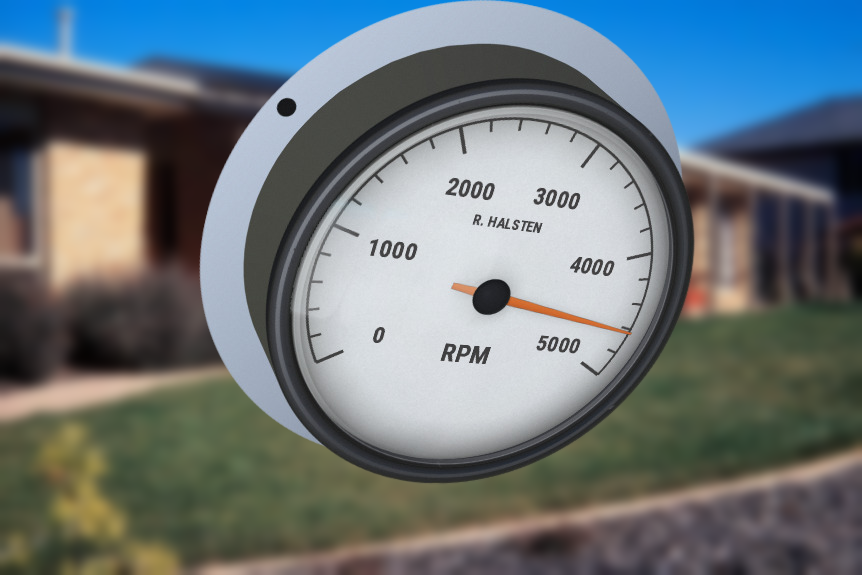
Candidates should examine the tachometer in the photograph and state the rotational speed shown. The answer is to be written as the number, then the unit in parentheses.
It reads 4600 (rpm)
